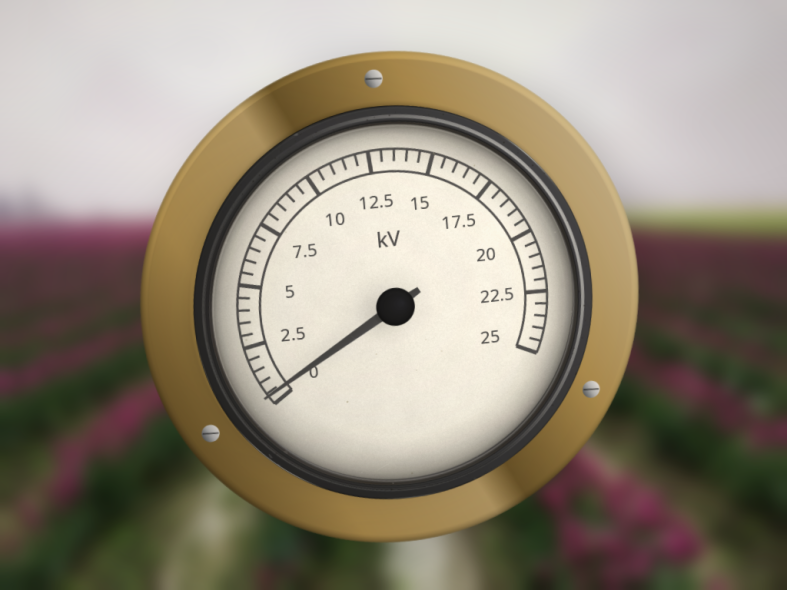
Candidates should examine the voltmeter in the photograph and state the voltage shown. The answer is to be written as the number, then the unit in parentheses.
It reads 0.5 (kV)
